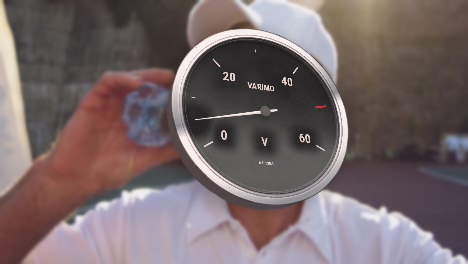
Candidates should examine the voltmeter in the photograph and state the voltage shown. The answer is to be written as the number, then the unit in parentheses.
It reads 5 (V)
